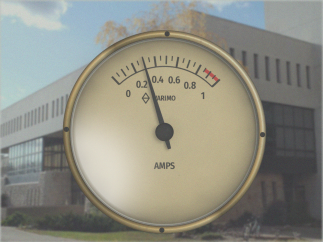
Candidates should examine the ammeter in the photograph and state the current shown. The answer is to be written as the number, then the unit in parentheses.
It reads 0.3 (A)
